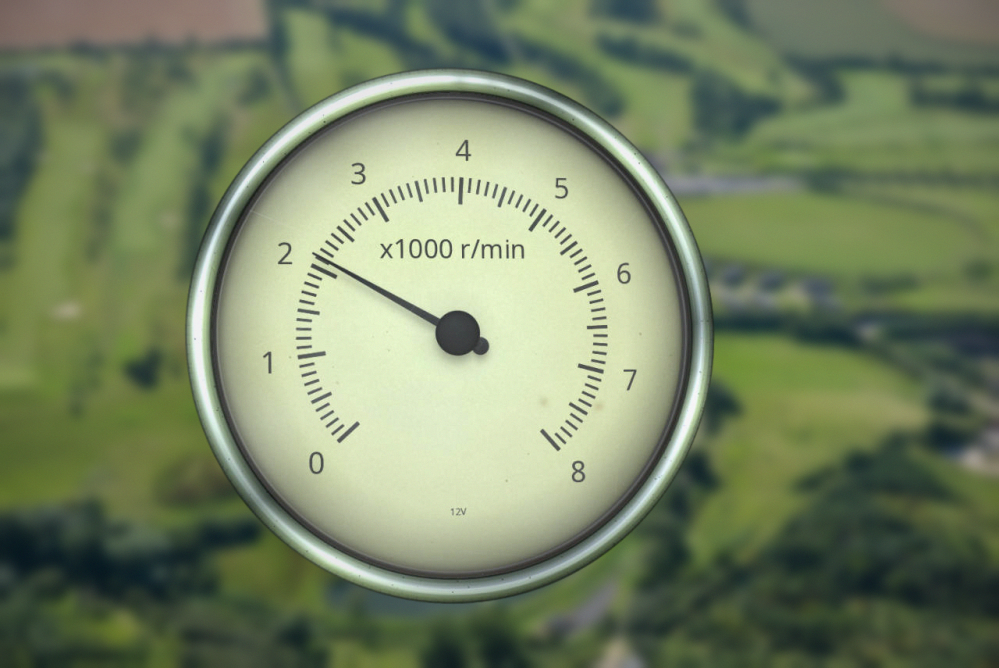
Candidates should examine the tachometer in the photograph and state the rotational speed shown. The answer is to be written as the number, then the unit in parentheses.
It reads 2100 (rpm)
